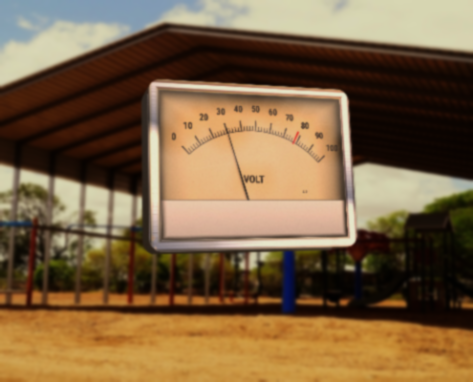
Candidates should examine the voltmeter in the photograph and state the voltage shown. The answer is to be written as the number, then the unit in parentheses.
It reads 30 (V)
